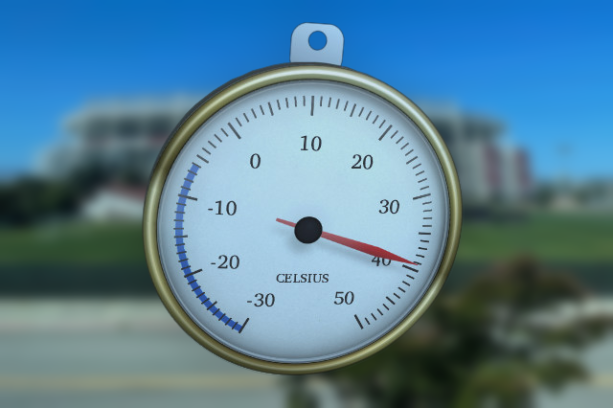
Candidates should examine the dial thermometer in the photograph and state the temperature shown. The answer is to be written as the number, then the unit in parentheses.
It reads 39 (°C)
